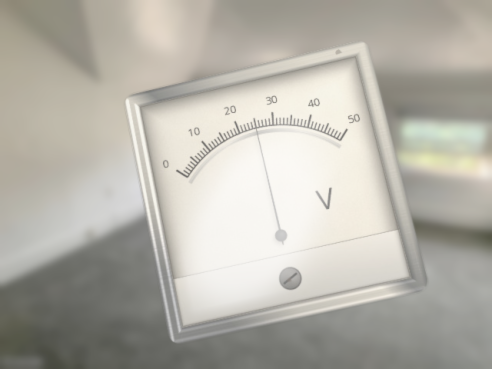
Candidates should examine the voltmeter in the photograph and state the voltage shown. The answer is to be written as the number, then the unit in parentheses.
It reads 25 (V)
